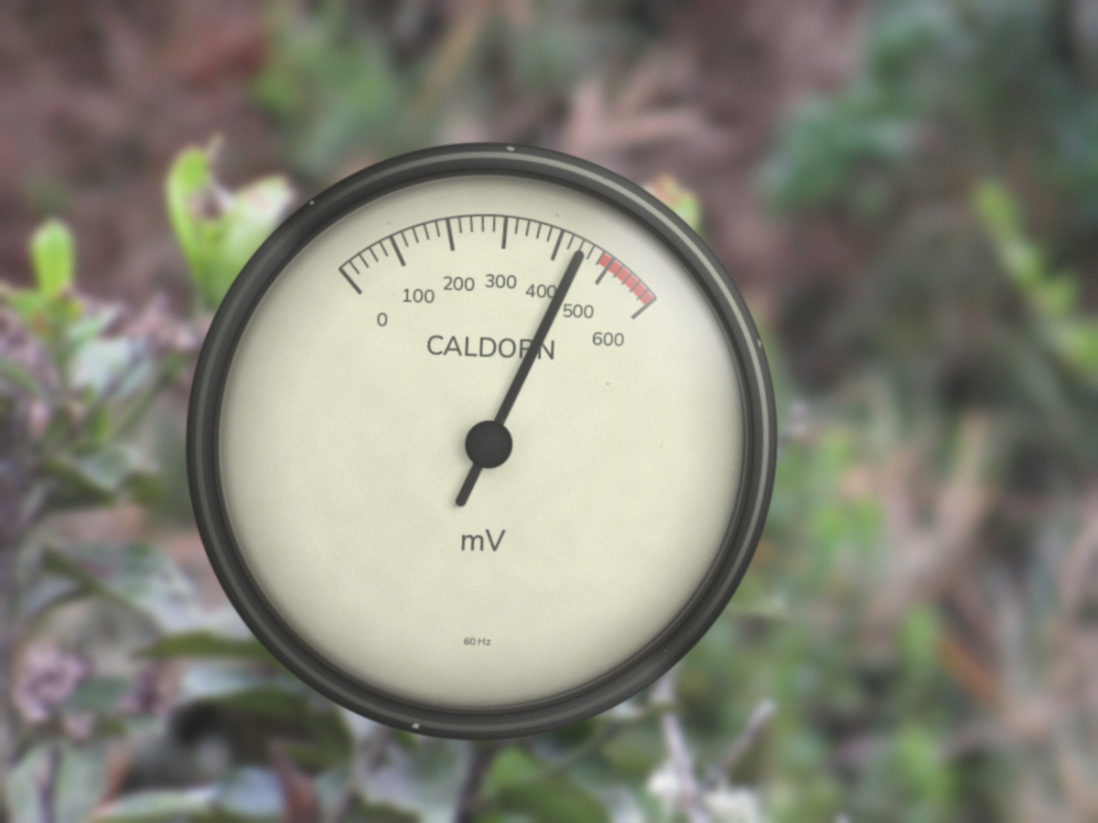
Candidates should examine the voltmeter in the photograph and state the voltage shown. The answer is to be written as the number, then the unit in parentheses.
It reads 440 (mV)
